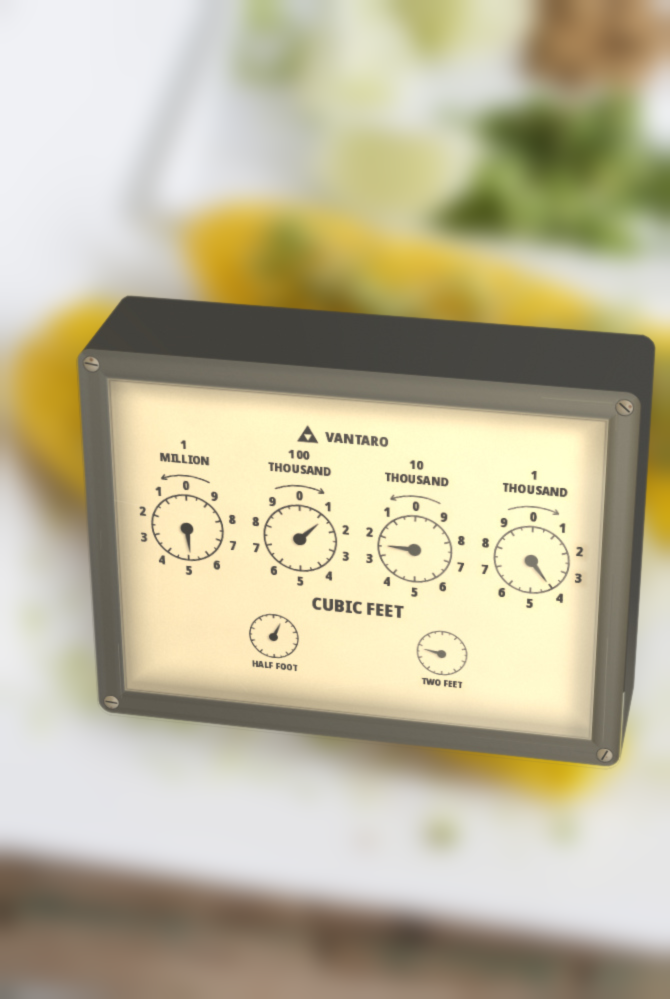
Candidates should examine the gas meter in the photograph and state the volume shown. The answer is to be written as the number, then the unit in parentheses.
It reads 512400 (ft³)
